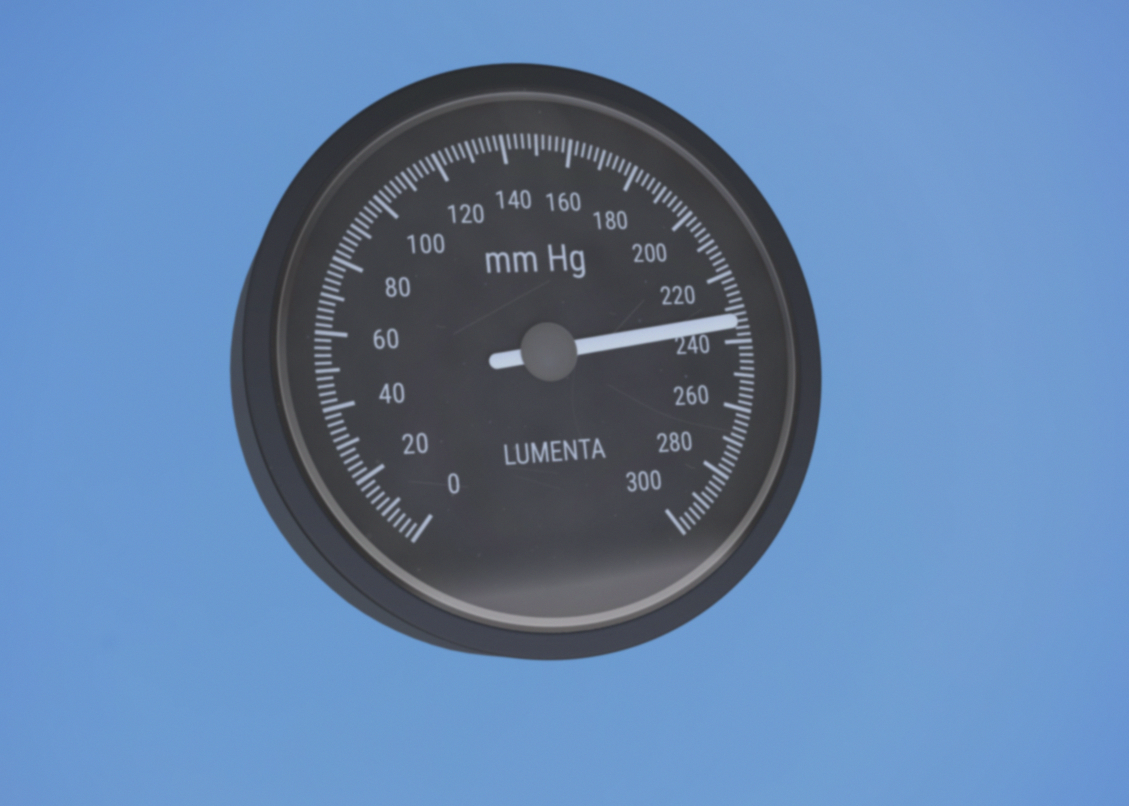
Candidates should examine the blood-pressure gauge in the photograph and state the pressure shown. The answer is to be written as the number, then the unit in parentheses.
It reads 234 (mmHg)
